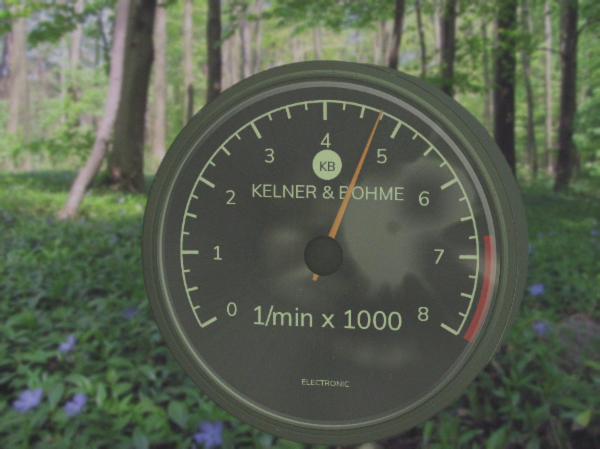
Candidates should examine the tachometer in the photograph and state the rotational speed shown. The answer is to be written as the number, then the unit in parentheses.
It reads 4750 (rpm)
